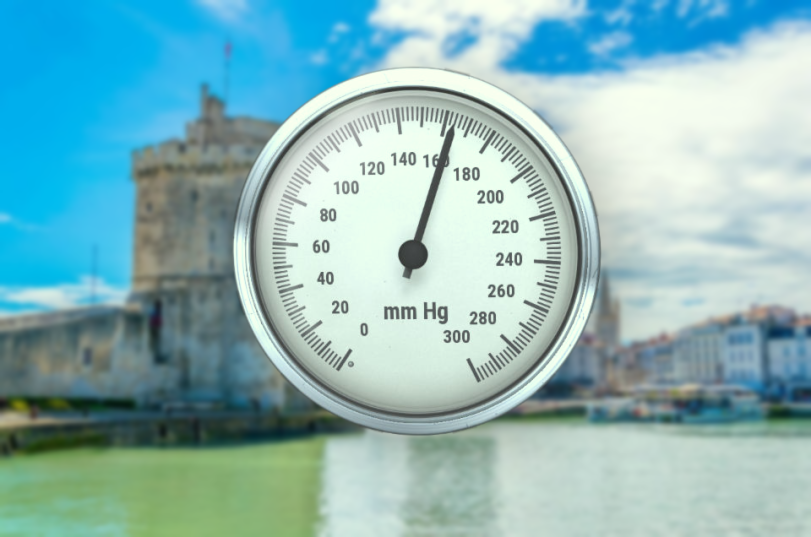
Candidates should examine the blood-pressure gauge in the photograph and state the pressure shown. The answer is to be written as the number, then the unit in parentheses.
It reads 164 (mmHg)
